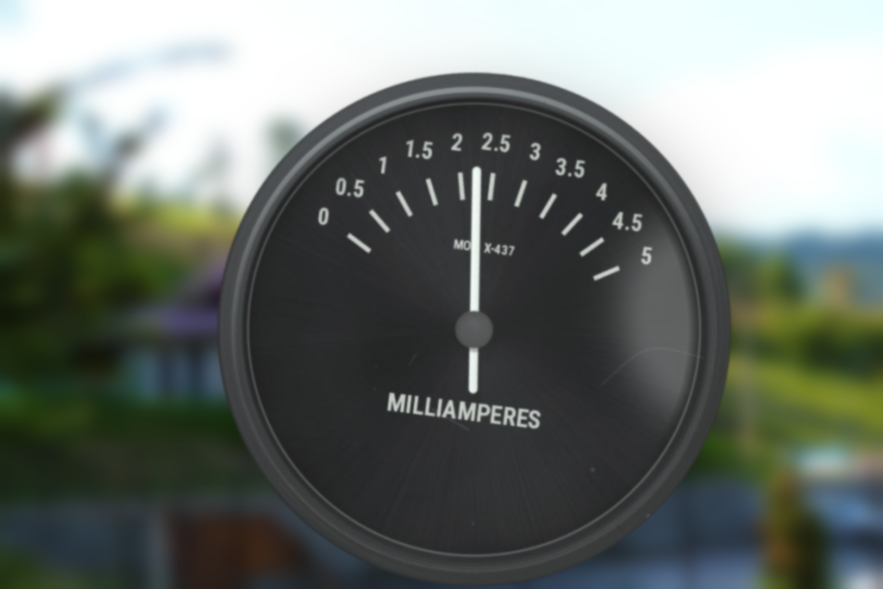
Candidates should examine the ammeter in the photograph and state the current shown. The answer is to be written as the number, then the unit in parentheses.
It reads 2.25 (mA)
